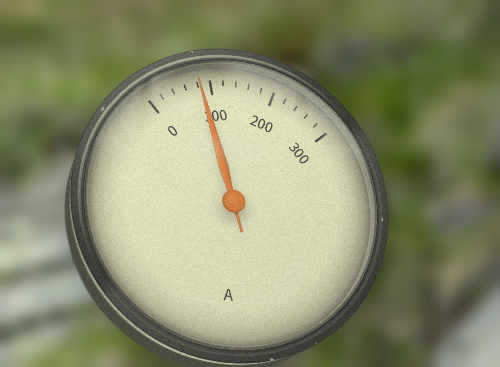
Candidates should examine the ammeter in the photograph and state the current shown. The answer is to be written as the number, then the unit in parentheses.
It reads 80 (A)
